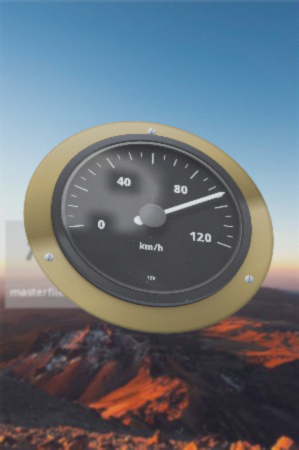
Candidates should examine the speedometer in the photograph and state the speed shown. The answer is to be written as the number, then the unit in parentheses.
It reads 95 (km/h)
